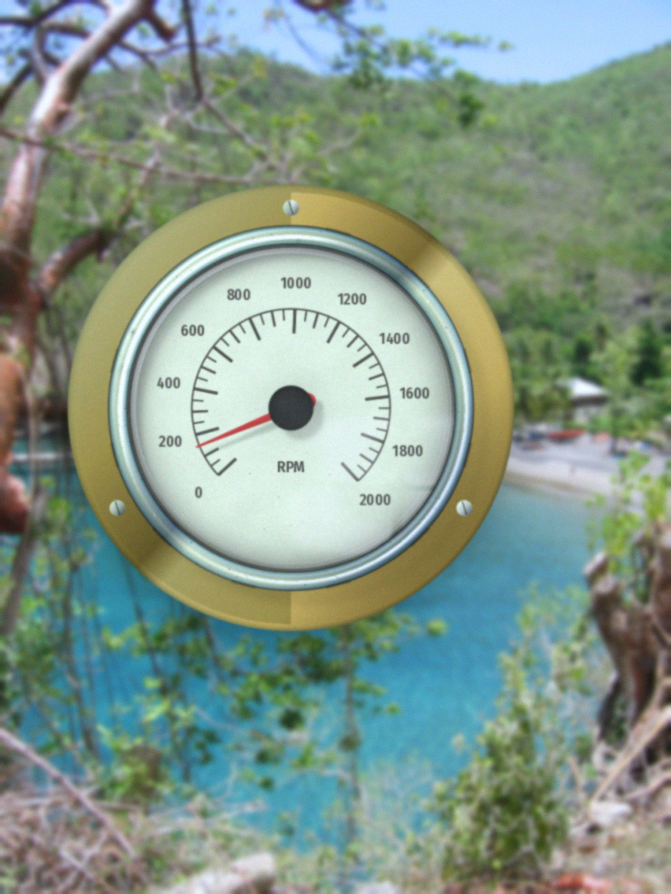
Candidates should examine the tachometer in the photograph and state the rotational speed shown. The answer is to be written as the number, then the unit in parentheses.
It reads 150 (rpm)
